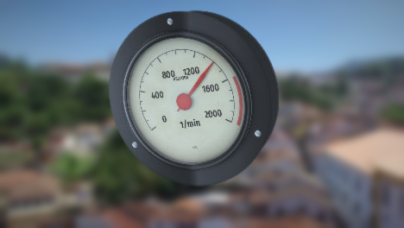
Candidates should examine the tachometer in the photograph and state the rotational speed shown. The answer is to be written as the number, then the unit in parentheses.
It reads 1400 (rpm)
